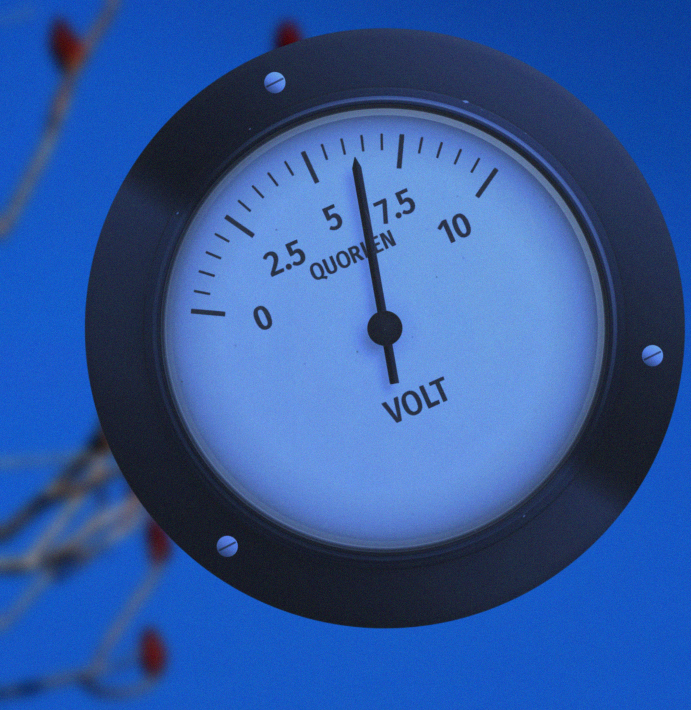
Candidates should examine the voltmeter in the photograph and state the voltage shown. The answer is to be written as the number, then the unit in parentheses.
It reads 6.25 (V)
